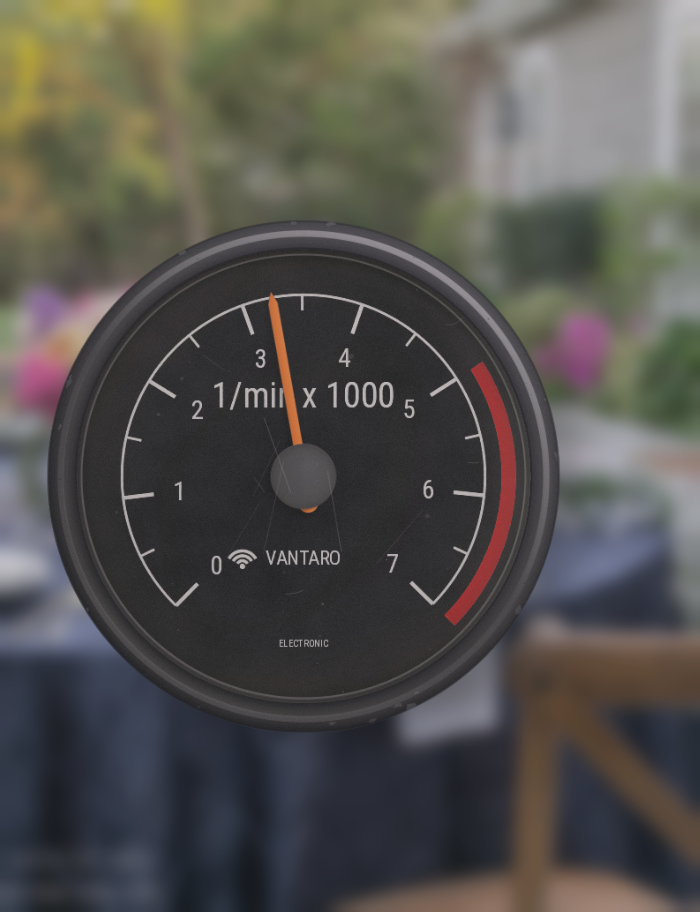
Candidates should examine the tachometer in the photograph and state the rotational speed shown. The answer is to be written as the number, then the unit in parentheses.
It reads 3250 (rpm)
